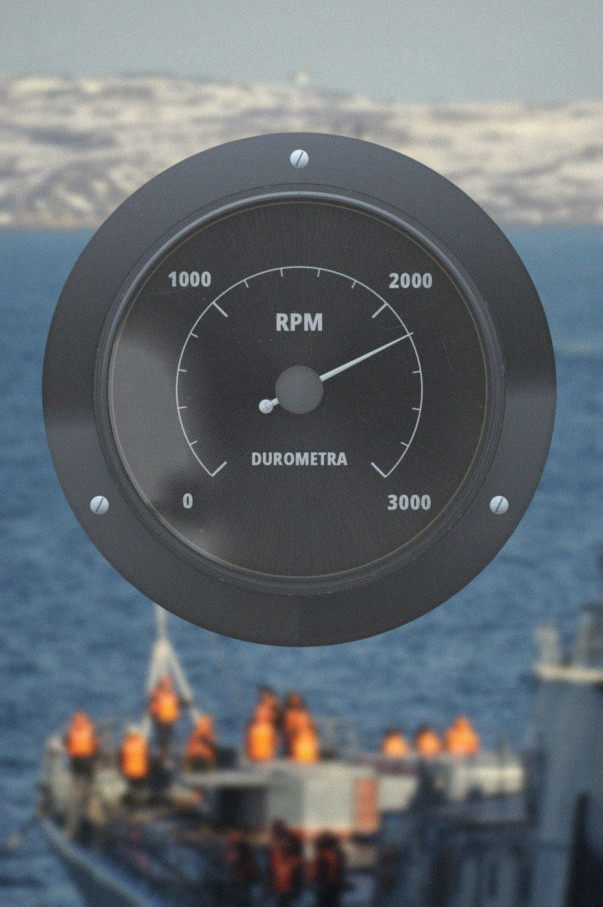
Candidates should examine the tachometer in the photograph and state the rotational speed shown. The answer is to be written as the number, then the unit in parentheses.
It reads 2200 (rpm)
